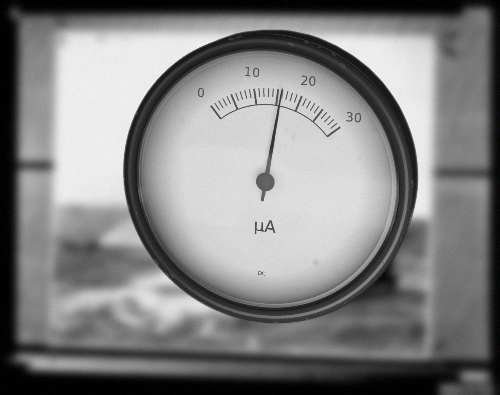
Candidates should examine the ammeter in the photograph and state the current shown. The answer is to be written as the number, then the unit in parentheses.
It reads 16 (µA)
